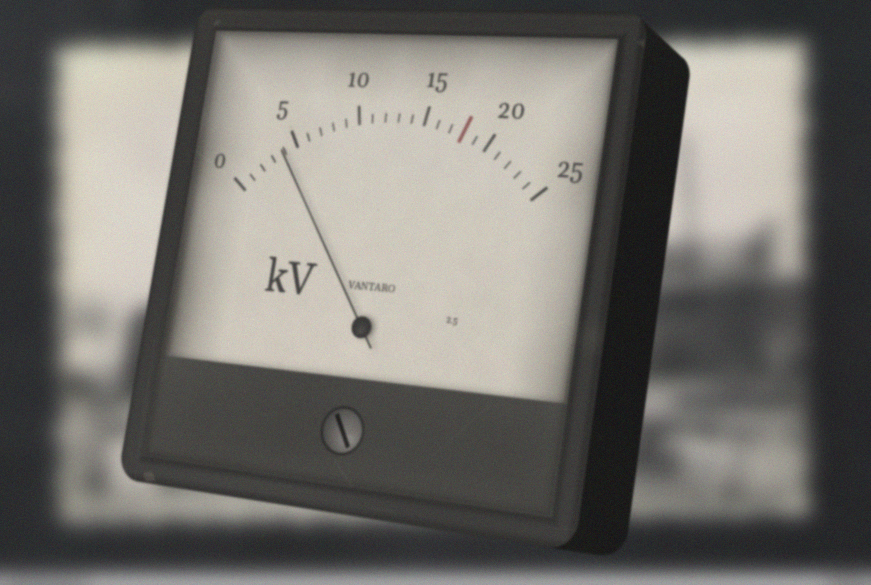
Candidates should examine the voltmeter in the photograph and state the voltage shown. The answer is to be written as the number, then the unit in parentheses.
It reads 4 (kV)
